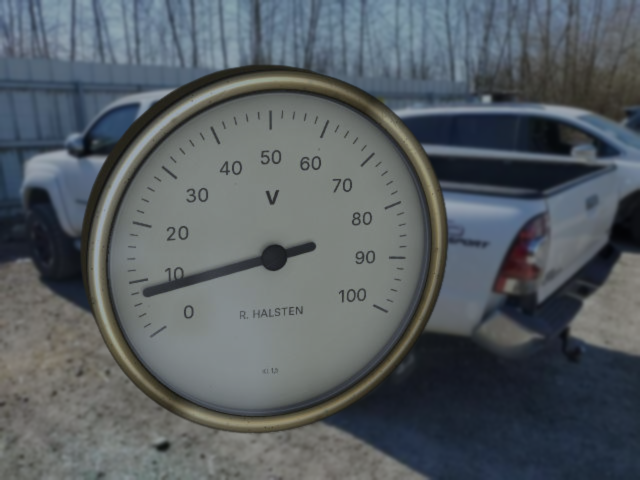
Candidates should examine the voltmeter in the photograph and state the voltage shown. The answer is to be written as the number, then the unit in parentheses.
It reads 8 (V)
